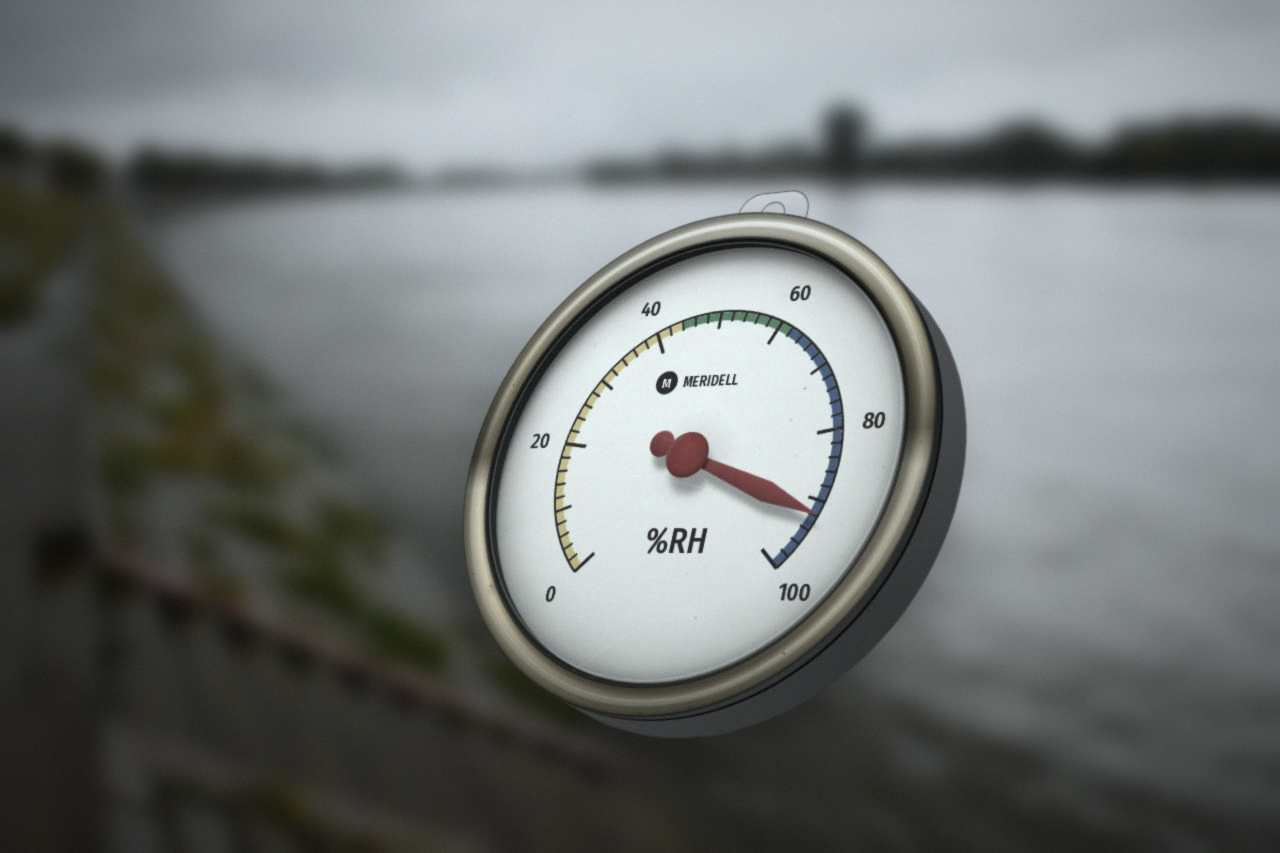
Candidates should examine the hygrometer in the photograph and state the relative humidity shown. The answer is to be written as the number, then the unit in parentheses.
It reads 92 (%)
